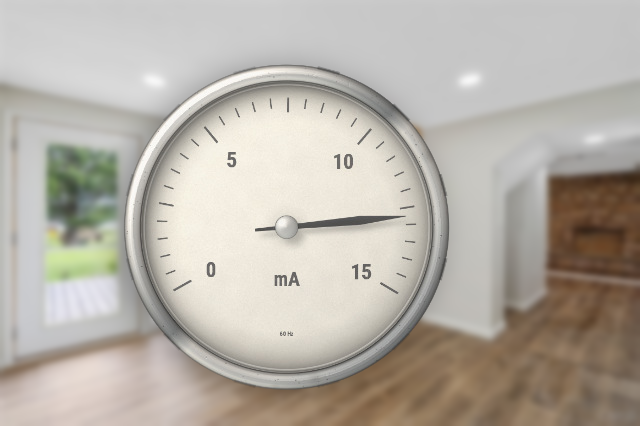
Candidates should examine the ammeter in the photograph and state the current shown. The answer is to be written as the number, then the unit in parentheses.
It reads 12.75 (mA)
